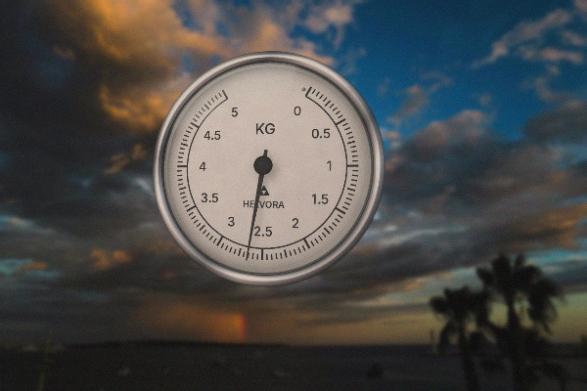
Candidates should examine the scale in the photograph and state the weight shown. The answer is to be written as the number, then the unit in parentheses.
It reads 2.65 (kg)
